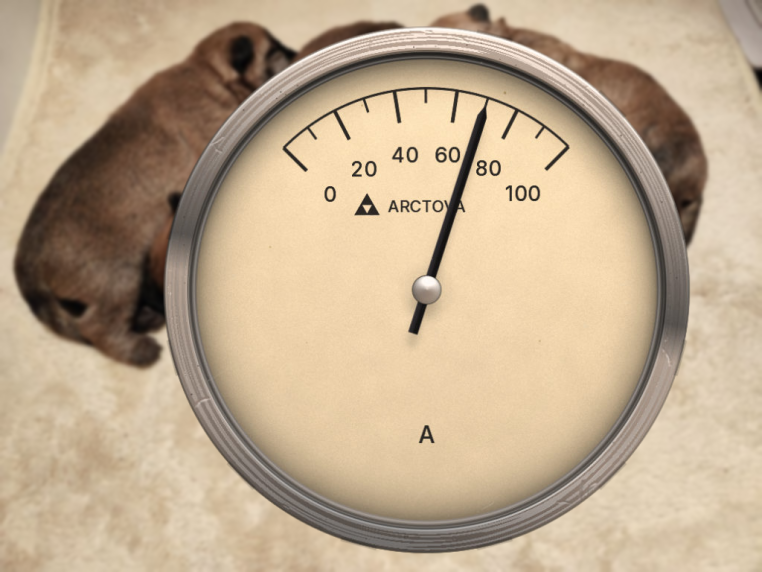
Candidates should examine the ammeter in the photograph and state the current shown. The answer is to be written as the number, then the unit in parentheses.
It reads 70 (A)
